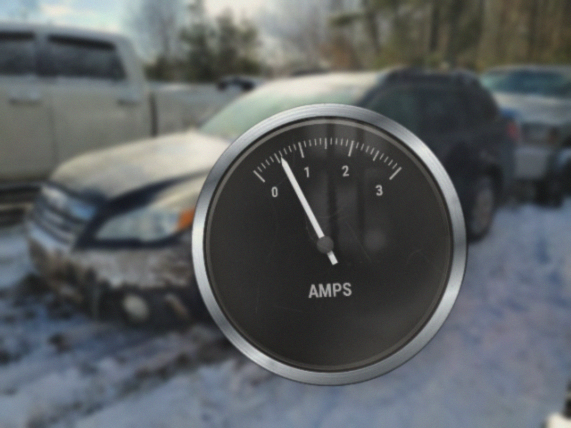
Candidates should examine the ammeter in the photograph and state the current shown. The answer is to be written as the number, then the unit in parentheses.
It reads 0.6 (A)
